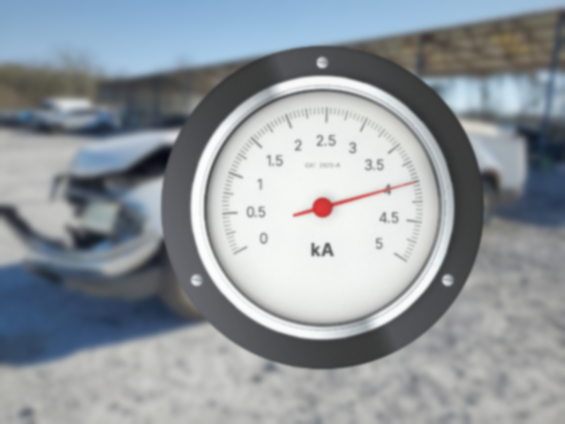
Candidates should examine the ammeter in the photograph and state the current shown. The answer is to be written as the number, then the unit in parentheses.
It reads 4 (kA)
